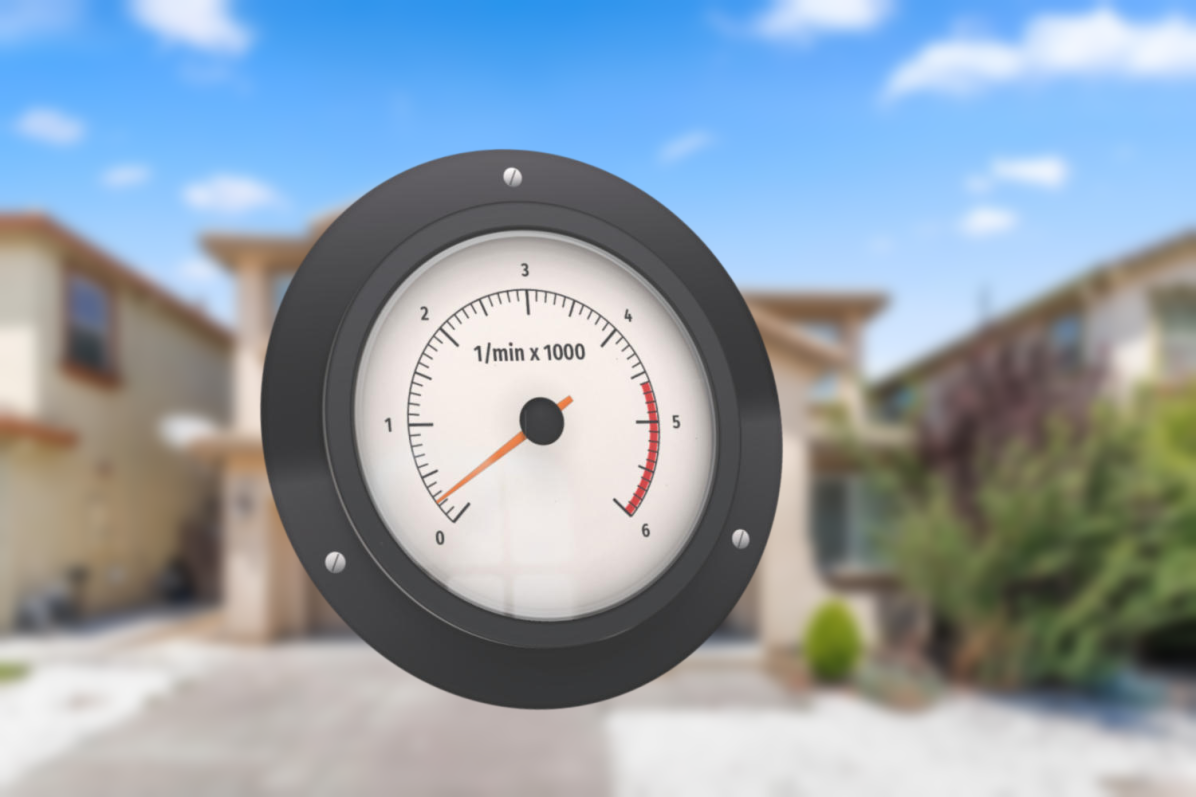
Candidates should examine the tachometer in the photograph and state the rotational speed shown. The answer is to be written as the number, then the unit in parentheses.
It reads 250 (rpm)
